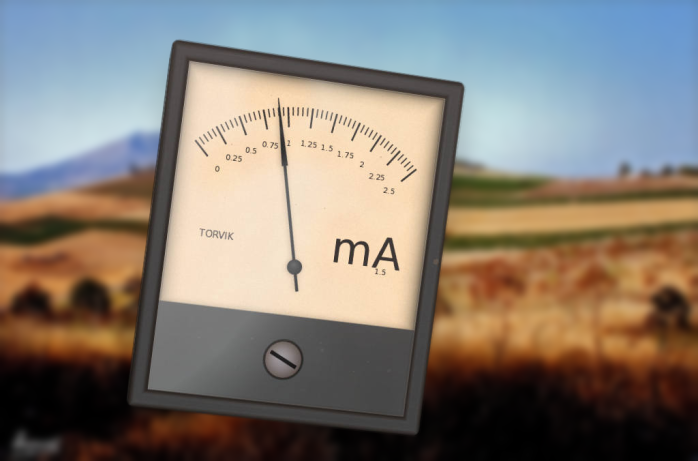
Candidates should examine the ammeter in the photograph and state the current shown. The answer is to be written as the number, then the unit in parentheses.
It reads 0.9 (mA)
